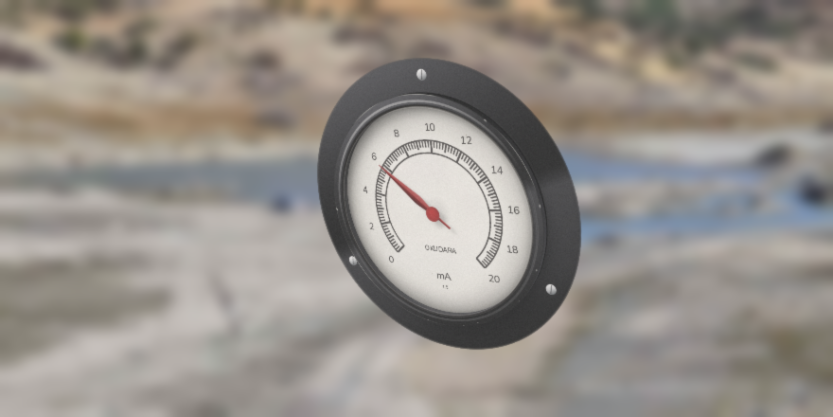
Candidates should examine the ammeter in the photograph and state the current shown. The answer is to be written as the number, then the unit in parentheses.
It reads 6 (mA)
